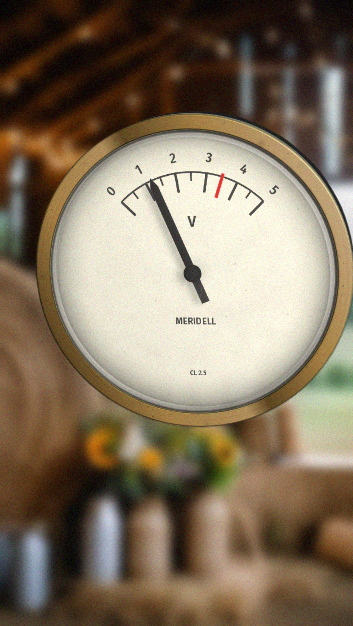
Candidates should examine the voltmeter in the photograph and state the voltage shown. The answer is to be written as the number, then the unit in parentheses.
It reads 1.25 (V)
